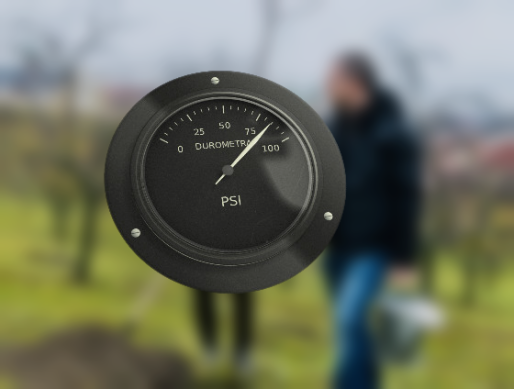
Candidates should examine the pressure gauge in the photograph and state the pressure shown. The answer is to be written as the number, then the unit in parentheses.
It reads 85 (psi)
